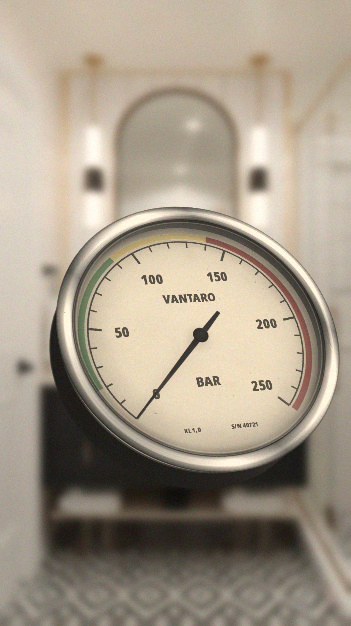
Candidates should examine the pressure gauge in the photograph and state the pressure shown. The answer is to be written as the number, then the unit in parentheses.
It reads 0 (bar)
